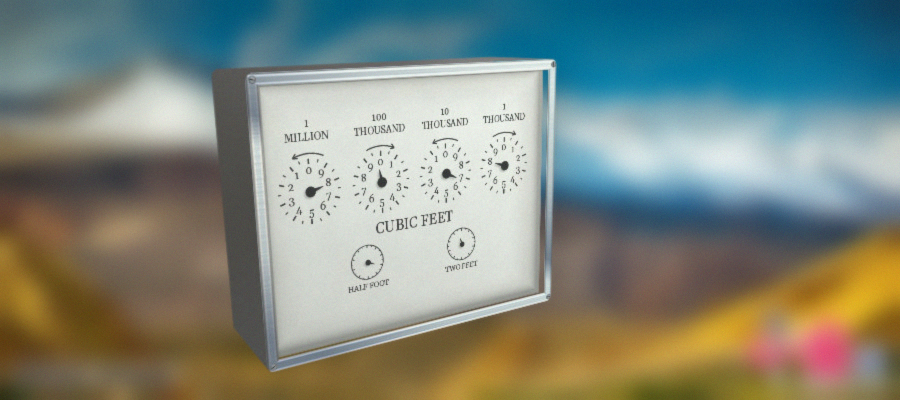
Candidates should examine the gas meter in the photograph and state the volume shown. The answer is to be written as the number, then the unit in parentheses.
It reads 796800 (ft³)
